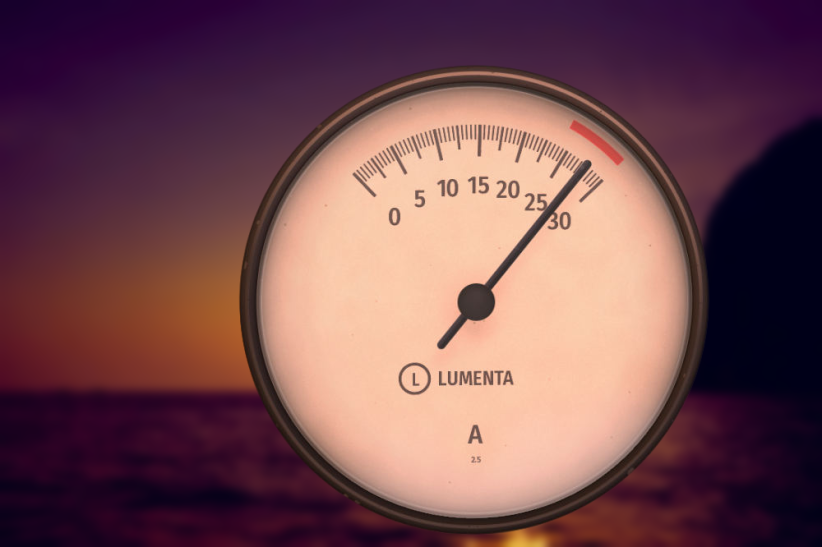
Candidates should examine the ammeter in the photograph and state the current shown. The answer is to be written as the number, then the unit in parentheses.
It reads 27.5 (A)
